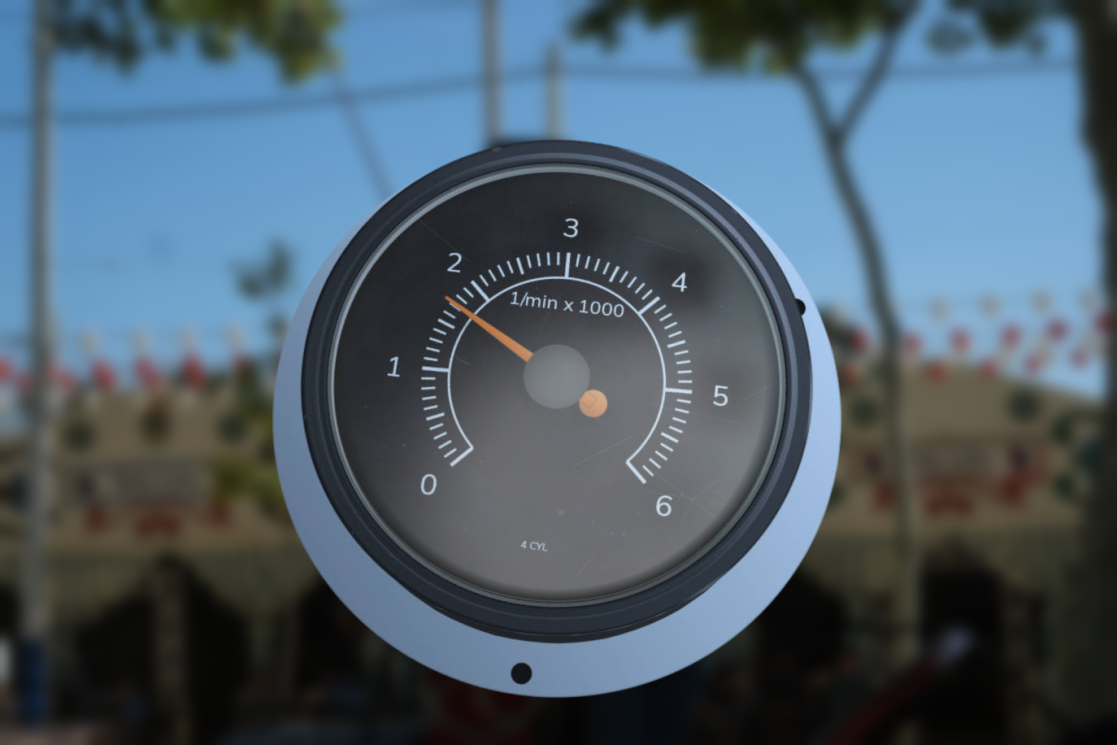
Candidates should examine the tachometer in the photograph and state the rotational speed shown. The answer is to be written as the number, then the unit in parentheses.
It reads 1700 (rpm)
